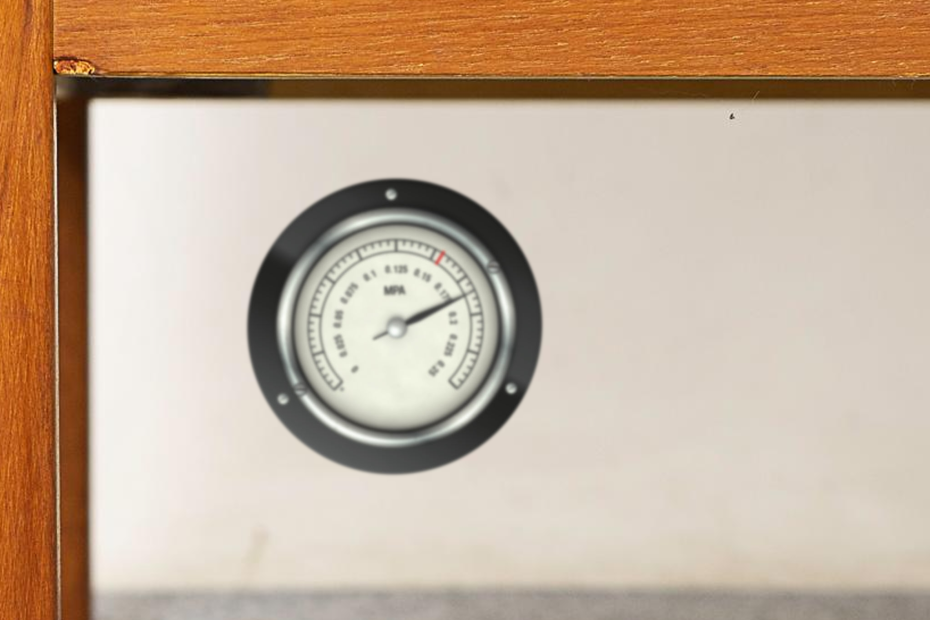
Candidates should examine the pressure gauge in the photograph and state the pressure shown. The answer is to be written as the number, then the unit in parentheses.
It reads 0.185 (MPa)
